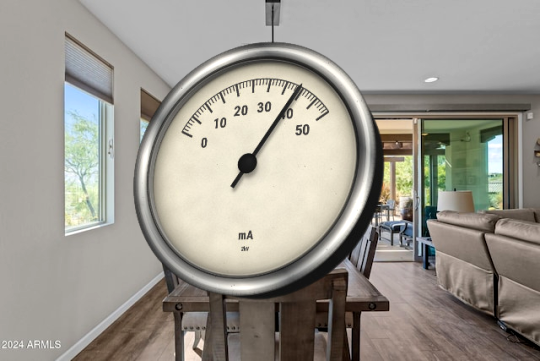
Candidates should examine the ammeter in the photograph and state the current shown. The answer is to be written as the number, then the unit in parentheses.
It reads 40 (mA)
